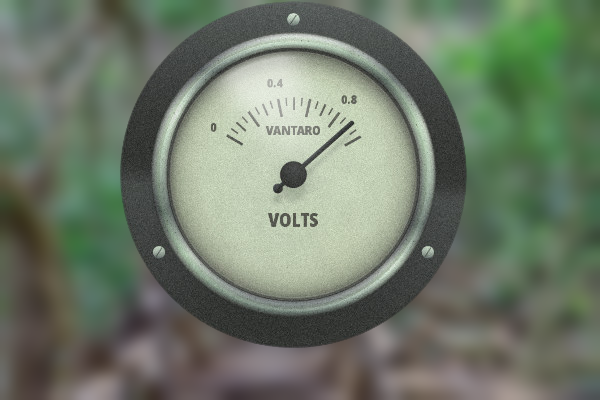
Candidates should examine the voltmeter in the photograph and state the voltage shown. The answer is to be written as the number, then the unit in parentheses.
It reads 0.9 (V)
